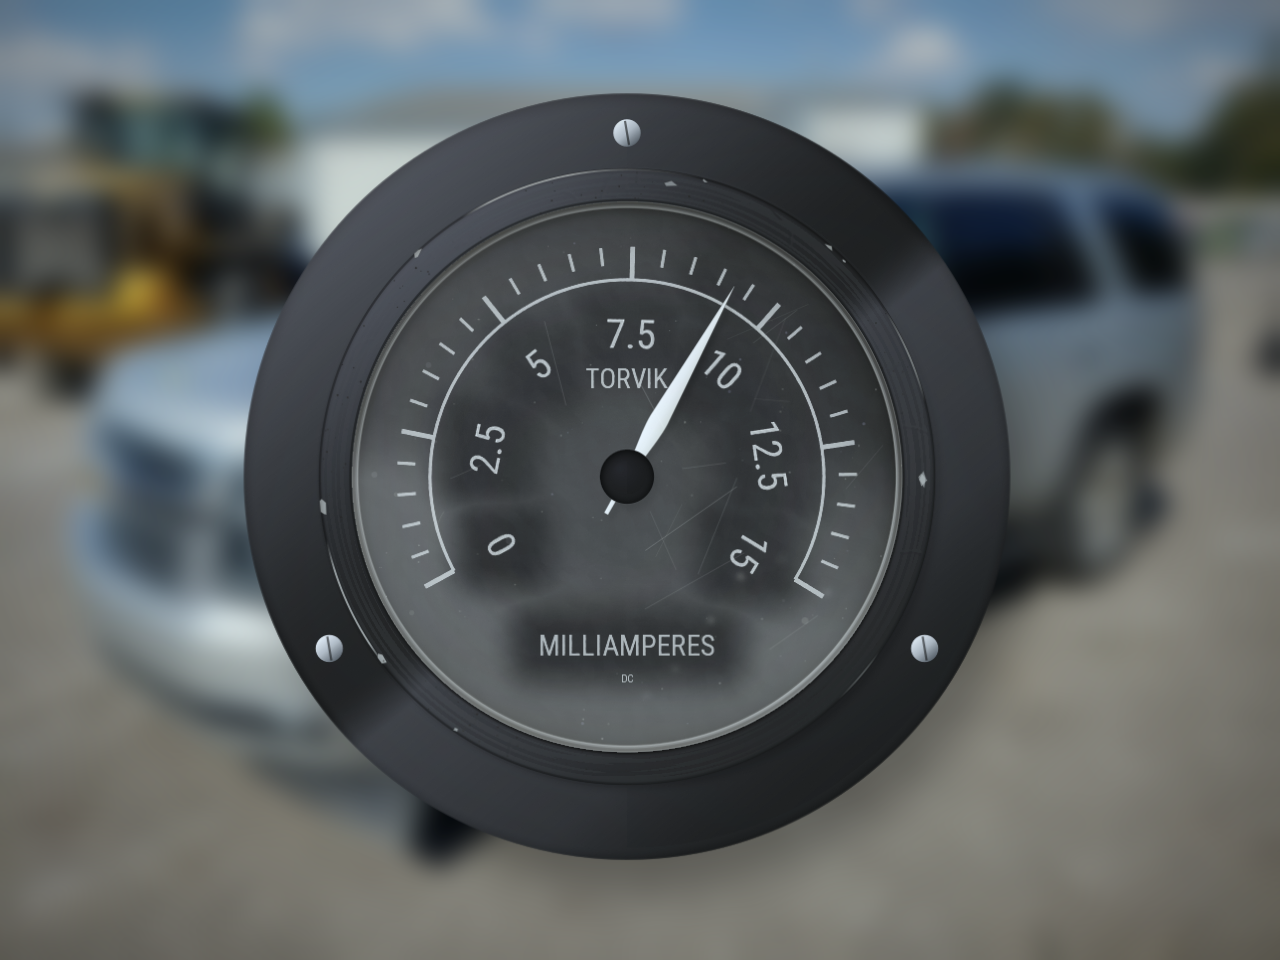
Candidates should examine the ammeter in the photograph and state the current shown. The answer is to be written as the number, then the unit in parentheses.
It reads 9.25 (mA)
